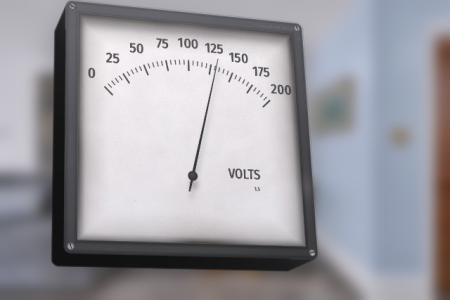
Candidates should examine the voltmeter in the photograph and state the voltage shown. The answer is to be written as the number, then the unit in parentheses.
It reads 130 (V)
